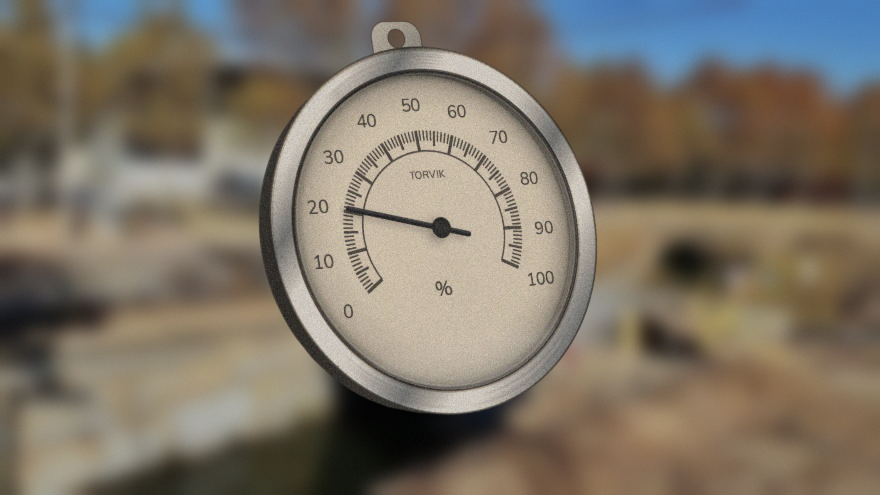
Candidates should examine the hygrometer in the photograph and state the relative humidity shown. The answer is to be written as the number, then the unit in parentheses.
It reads 20 (%)
